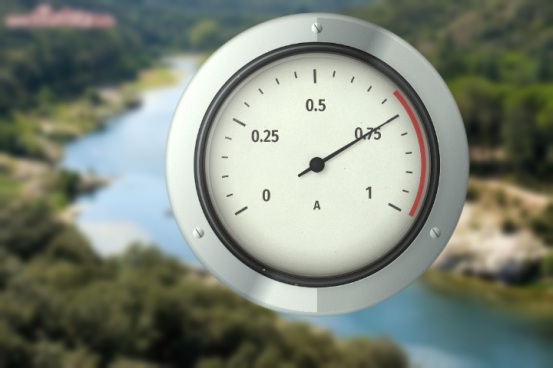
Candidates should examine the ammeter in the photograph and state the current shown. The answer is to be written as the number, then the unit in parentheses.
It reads 0.75 (A)
